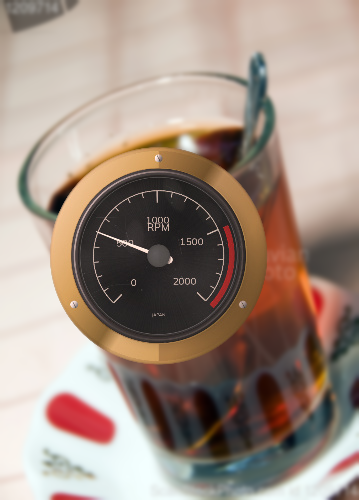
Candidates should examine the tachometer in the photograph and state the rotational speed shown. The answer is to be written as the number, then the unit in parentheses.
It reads 500 (rpm)
